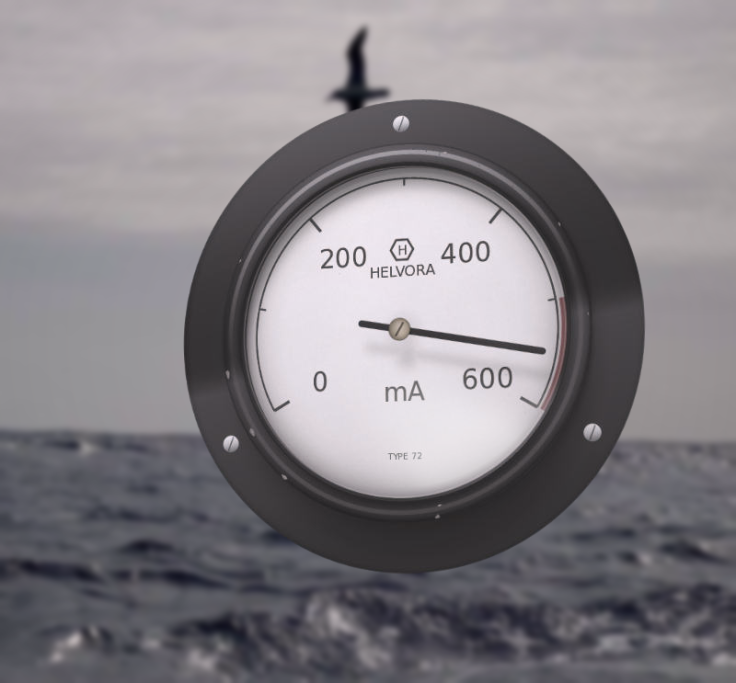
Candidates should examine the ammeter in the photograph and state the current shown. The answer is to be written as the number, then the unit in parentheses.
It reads 550 (mA)
